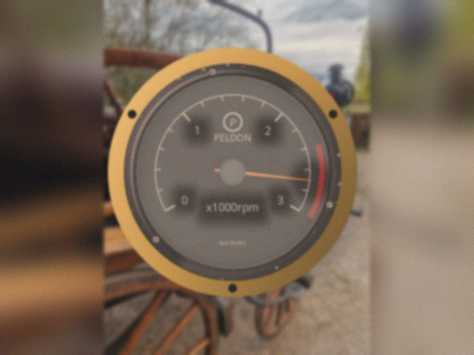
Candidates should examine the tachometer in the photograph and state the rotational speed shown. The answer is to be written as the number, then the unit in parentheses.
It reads 2700 (rpm)
